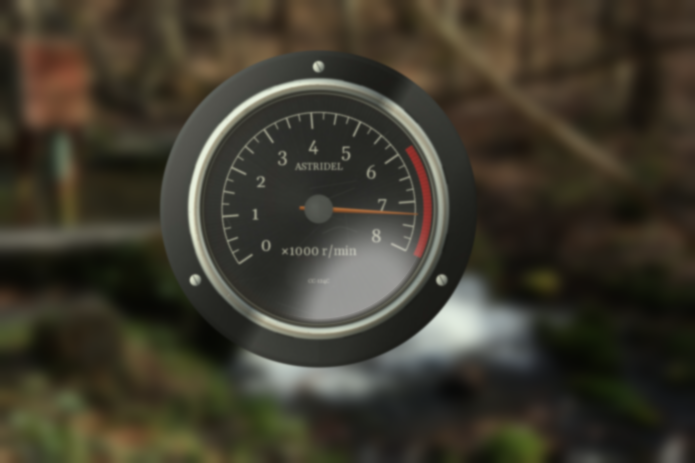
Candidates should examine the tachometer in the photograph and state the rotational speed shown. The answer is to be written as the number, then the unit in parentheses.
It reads 7250 (rpm)
